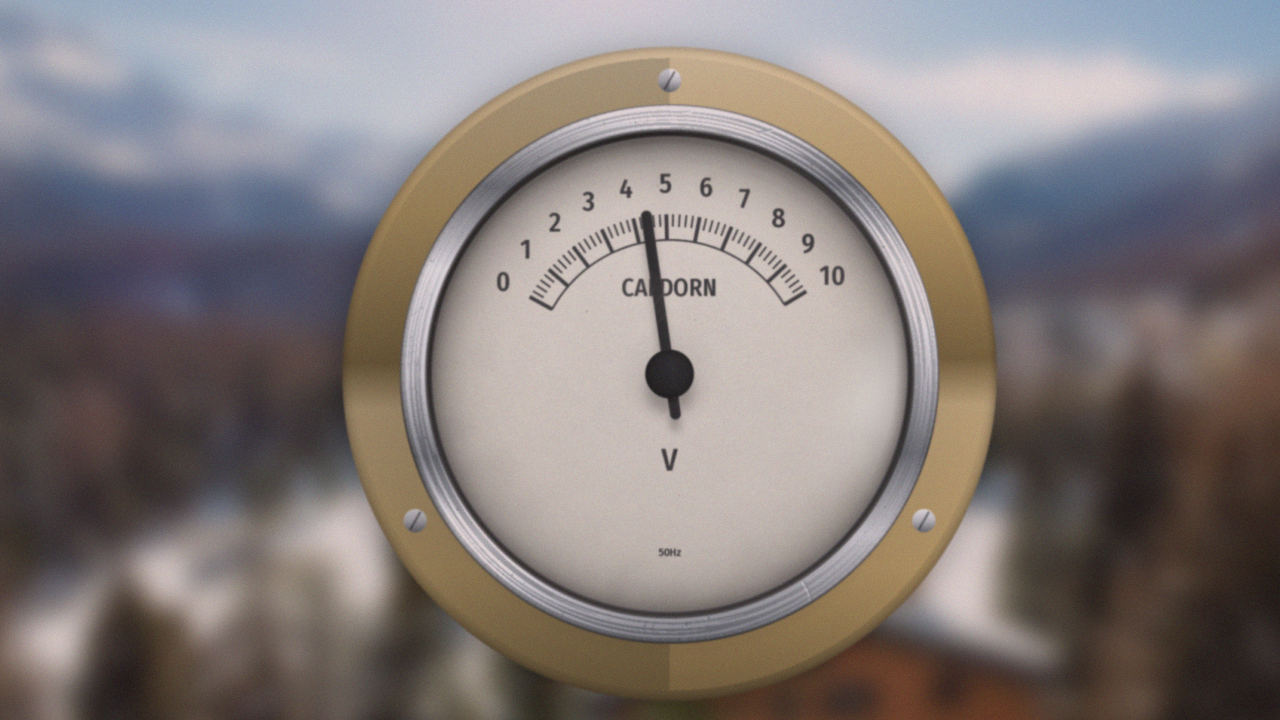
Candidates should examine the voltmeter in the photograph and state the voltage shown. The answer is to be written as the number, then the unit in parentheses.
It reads 4.4 (V)
